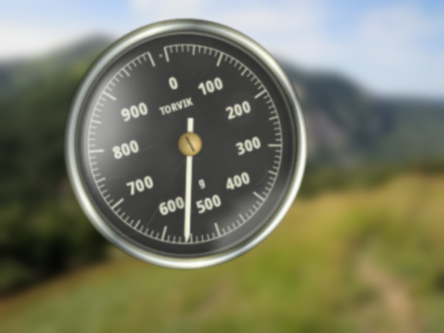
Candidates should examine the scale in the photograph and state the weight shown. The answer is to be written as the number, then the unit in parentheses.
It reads 560 (g)
